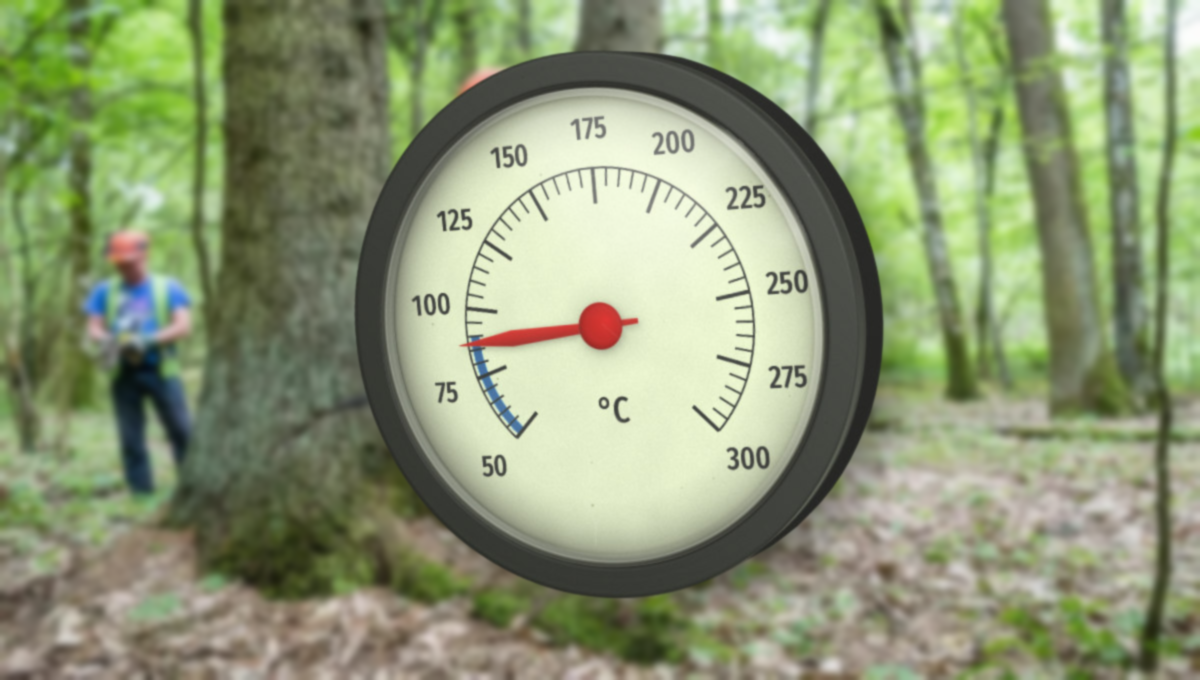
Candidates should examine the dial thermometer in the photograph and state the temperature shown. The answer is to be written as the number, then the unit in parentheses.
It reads 87.5 (°C)
